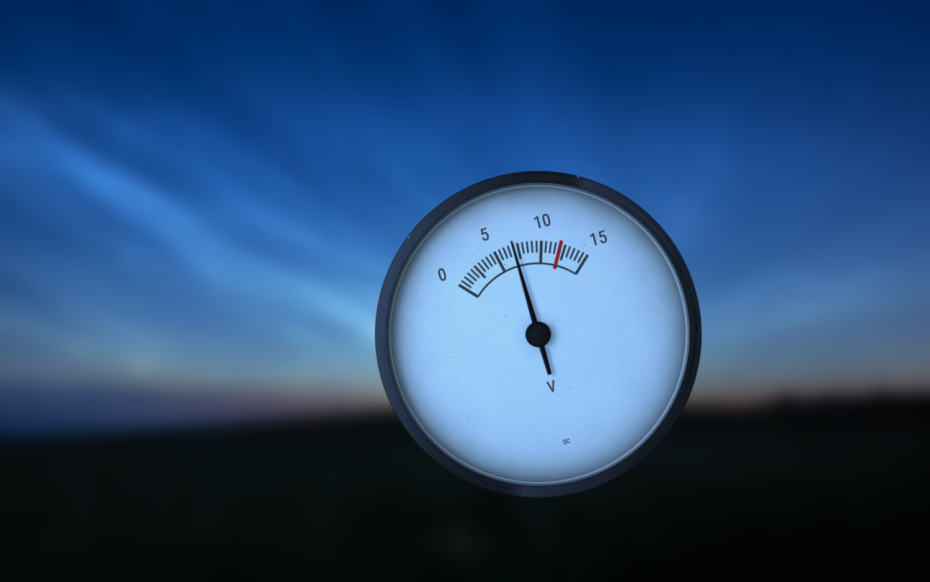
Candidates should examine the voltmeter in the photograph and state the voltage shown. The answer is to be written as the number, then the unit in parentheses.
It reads 7 (V)
